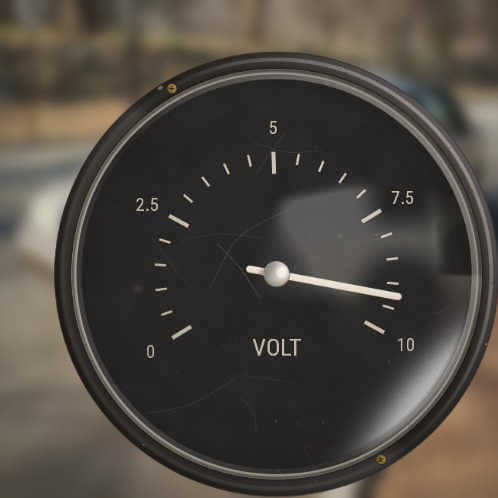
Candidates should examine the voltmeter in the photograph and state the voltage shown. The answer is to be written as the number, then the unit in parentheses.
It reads 9.25 (V)
